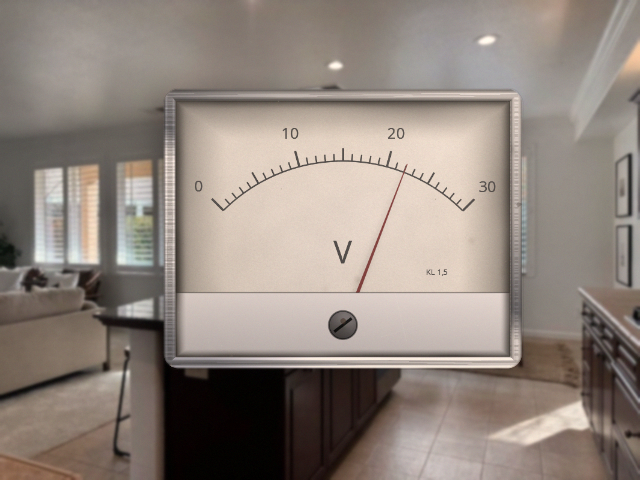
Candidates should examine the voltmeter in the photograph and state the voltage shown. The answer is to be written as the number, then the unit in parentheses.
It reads 22 (V)
